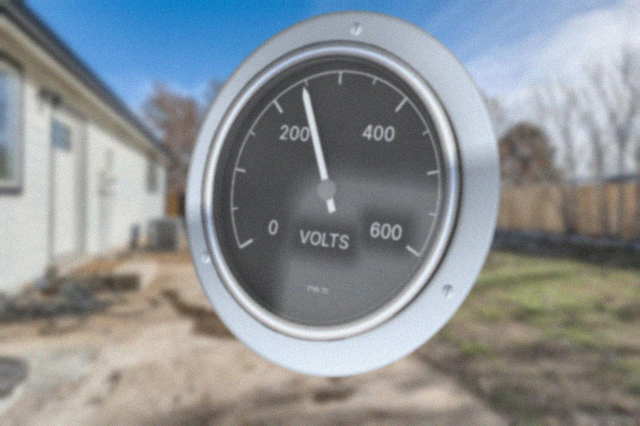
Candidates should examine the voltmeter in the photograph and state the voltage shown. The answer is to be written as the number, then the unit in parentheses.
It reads 250 (V)
